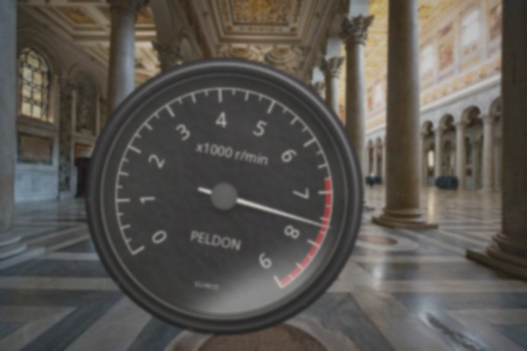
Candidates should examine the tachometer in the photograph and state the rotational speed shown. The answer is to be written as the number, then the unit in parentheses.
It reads 7625 (rpm)
